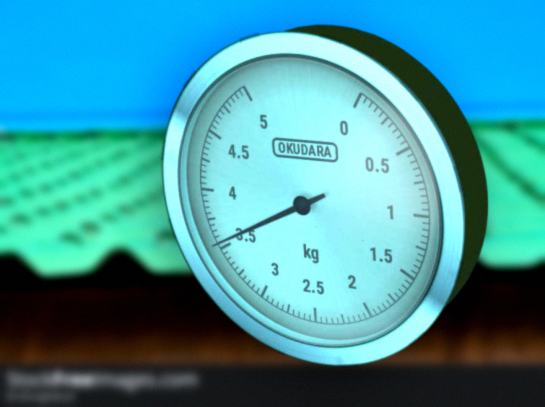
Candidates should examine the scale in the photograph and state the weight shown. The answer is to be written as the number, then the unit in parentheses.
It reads 3.55 (kg)
